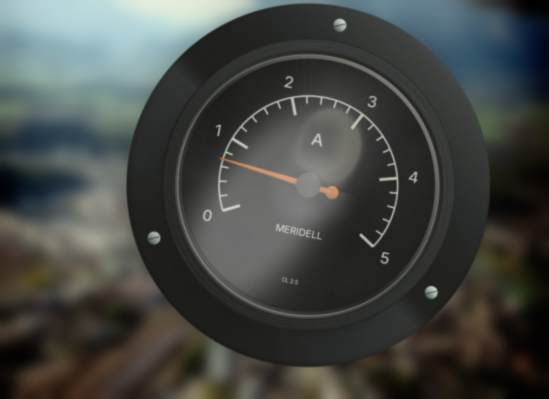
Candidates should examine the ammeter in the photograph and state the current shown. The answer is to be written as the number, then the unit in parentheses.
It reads 0.7 (A)
